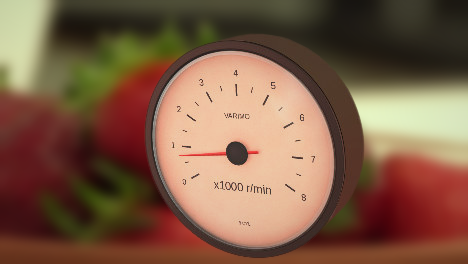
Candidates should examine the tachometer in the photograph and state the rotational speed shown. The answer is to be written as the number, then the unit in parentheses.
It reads 750 (rpm)
